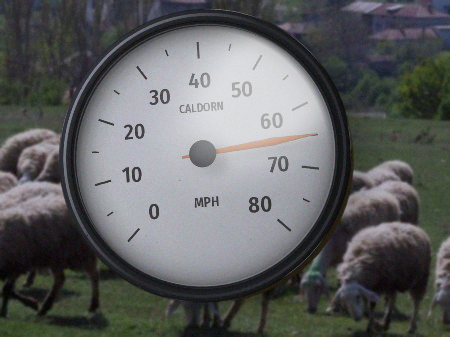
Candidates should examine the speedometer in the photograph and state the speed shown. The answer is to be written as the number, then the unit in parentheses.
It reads 65 (mph)
